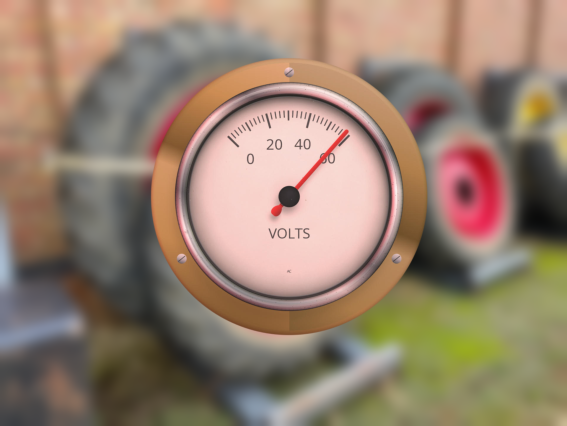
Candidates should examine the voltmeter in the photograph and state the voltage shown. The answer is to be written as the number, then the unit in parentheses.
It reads 58 (V)
